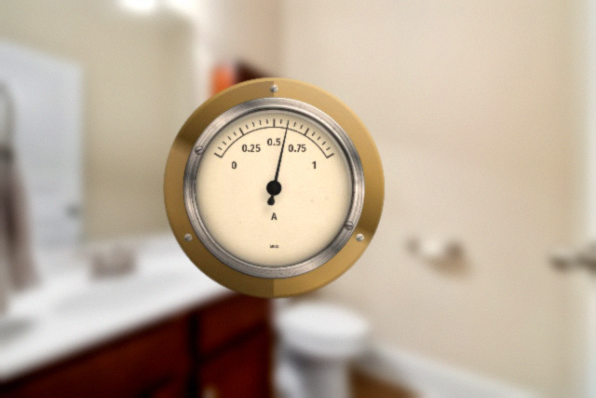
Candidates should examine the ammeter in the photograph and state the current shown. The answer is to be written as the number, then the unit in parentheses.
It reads 0.6 (A)
